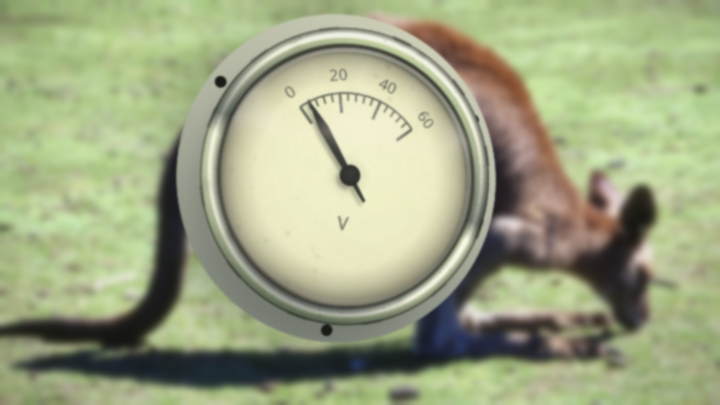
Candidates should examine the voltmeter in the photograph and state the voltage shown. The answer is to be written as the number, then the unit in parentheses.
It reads 4 (V)
